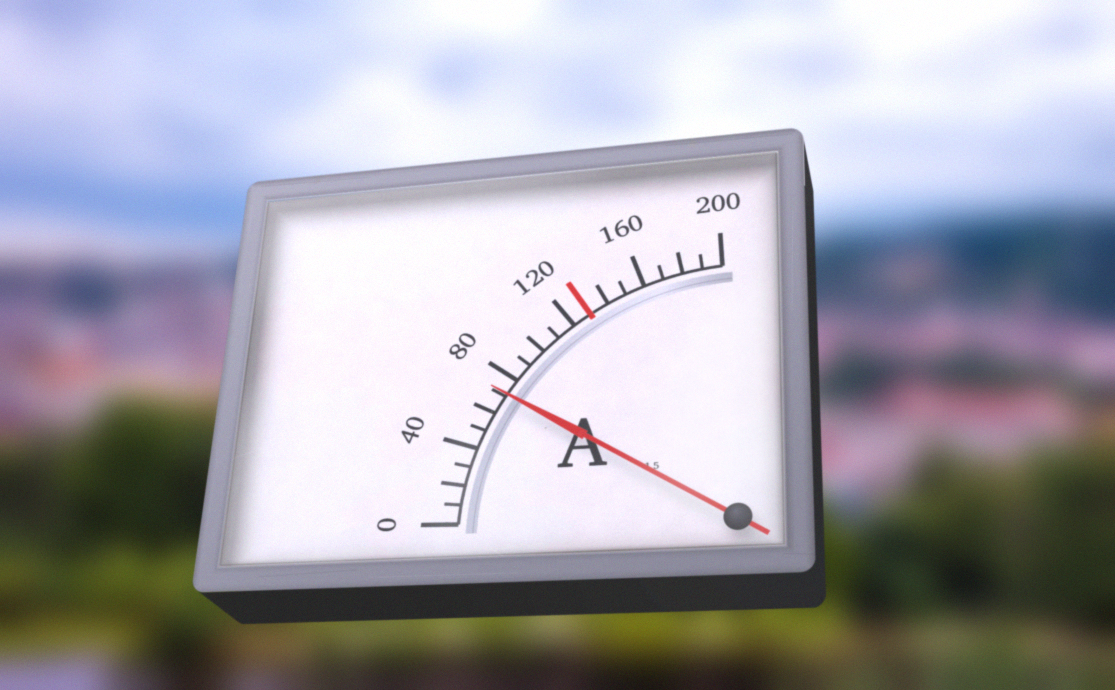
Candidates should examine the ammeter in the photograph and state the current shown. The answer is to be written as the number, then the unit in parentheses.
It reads 70 (A)
